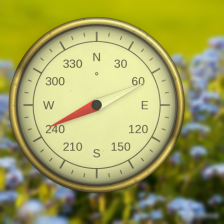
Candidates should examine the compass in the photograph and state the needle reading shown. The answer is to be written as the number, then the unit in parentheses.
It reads 245 (°)
